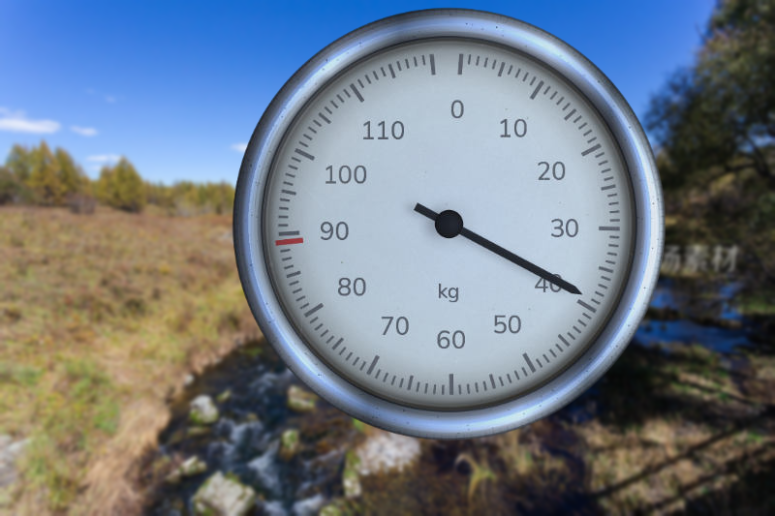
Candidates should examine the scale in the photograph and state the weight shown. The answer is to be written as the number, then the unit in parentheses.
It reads 39 (kg)
